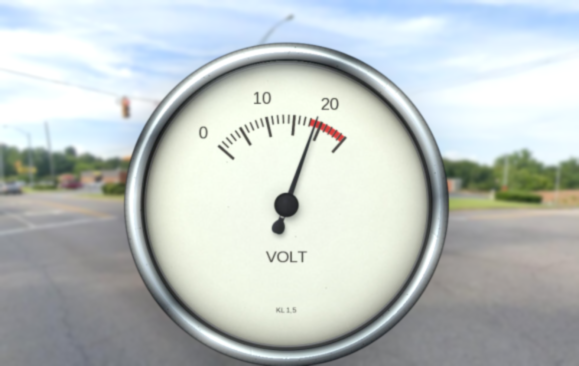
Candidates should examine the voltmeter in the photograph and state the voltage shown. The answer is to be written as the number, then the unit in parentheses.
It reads 19 (V)
